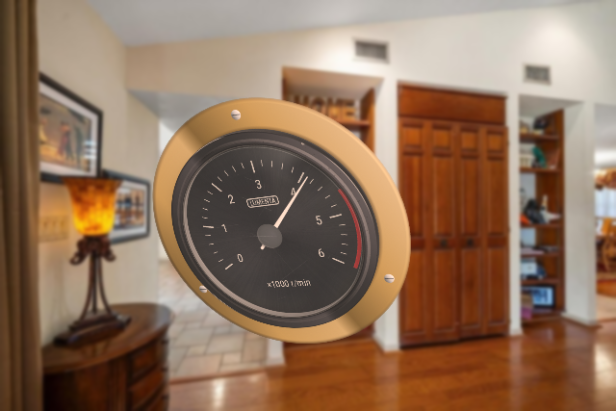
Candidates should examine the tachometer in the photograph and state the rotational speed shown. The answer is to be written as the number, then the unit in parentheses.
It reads 4100 (rpm)
